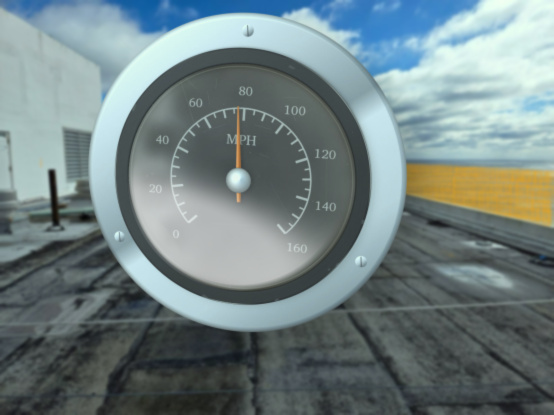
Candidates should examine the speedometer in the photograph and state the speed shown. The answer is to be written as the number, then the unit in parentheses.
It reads 77.5 (mph)
